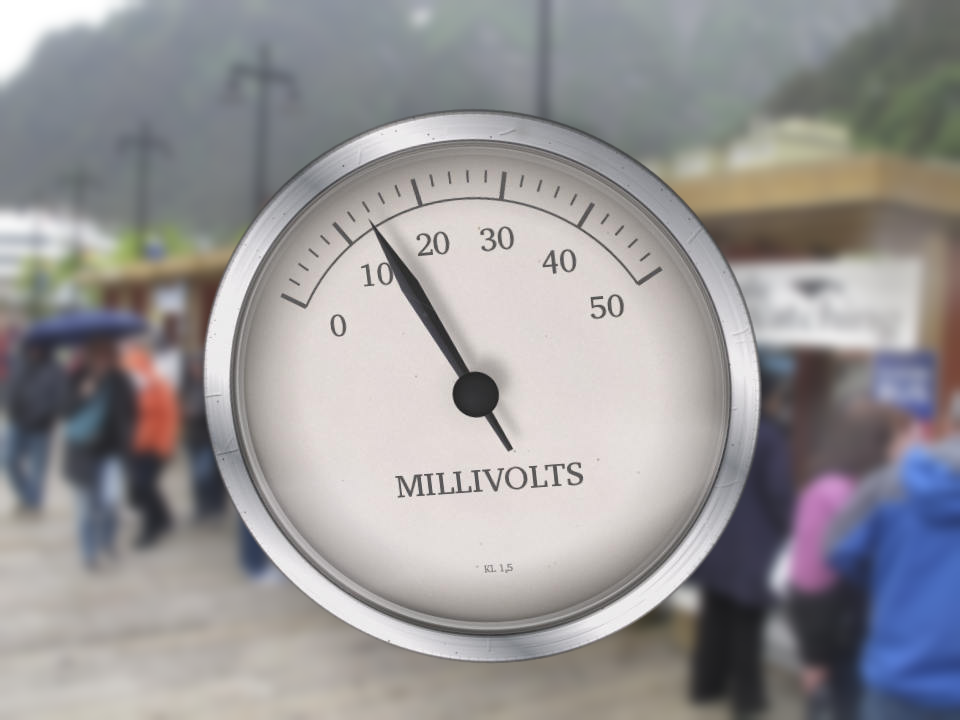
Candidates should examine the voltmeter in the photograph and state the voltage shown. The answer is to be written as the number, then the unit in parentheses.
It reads 14 (mV)
